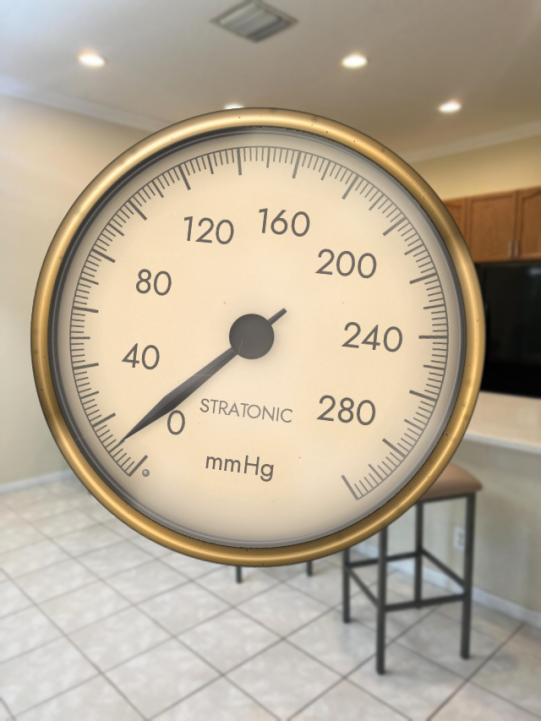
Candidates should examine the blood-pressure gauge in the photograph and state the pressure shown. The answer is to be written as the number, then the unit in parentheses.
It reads 10 (mmHg)
